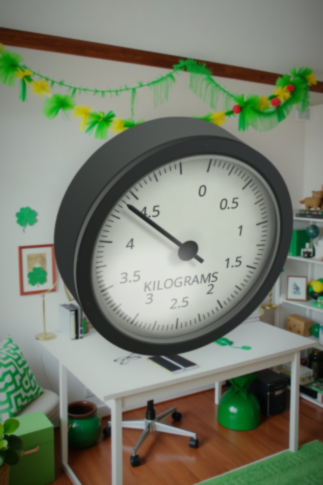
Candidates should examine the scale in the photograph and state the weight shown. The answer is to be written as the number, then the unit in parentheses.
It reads 4.4 (kg)
